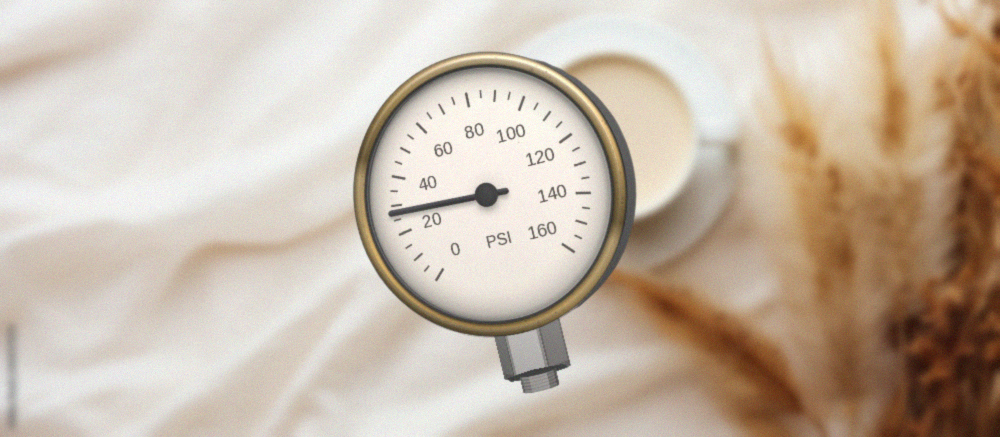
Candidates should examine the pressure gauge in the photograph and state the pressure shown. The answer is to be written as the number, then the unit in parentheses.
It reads 27.5 (psi)
